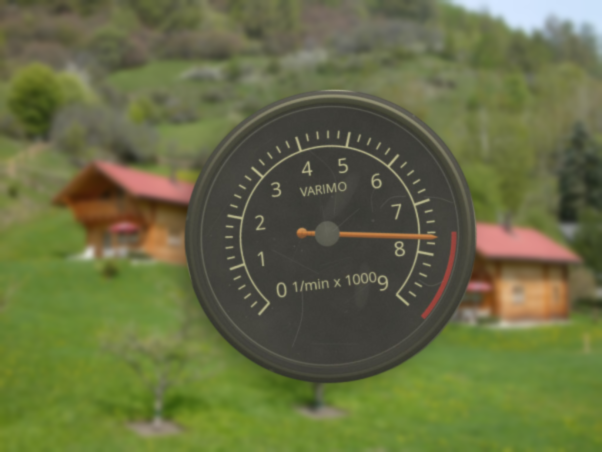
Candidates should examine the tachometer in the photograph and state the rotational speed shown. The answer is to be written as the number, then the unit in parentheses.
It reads 7700 (rpm)
